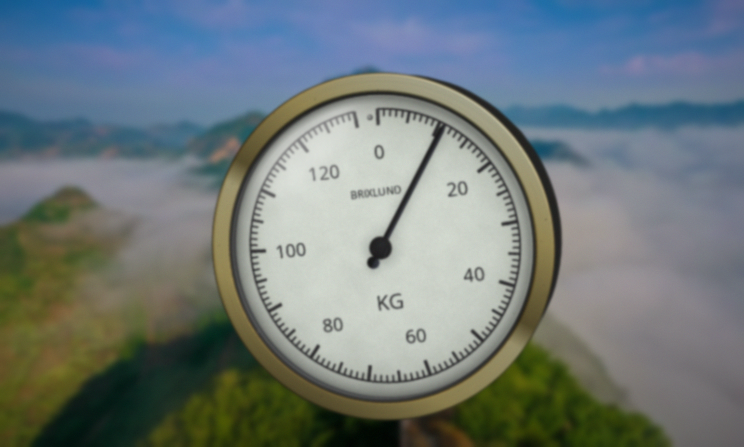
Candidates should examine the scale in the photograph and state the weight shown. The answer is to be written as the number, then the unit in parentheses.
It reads 11 (kg)
